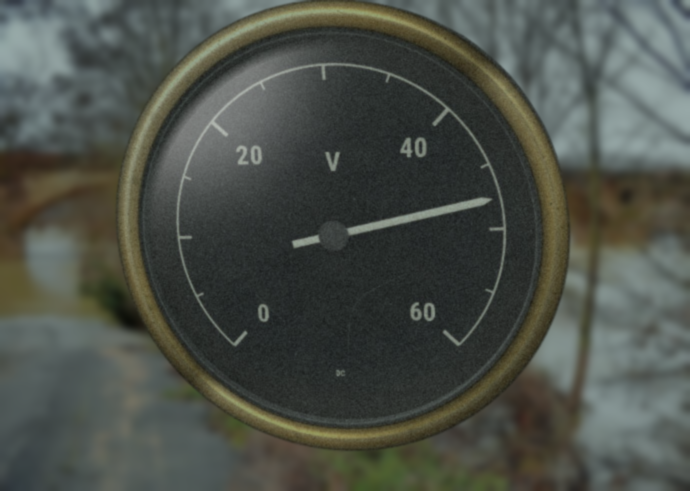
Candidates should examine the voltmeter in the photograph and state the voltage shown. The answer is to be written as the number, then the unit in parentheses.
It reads 47.5 (V)
